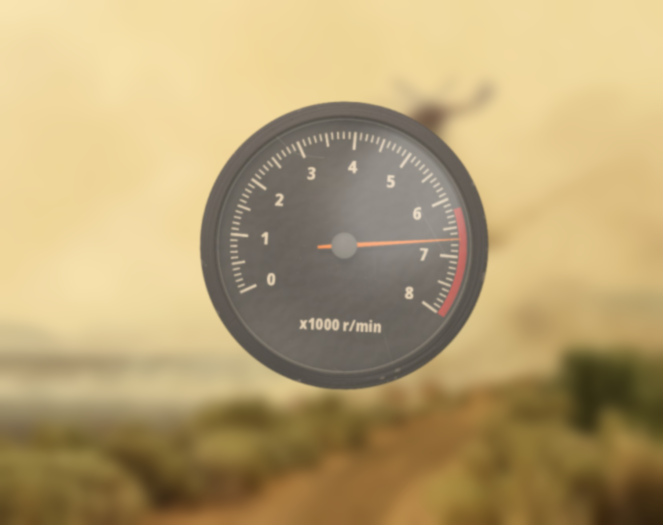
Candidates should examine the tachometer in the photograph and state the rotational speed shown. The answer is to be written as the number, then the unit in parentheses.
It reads 6700 (rpm)
